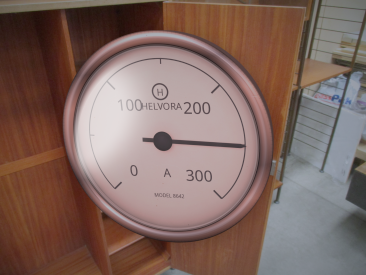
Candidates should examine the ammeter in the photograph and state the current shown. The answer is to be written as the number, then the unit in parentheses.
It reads 250 (A)
